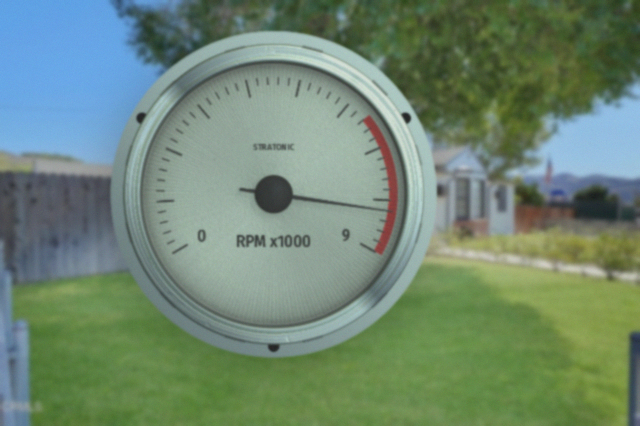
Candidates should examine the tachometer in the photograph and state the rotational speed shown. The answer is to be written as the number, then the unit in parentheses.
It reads 8200 (rpm)
